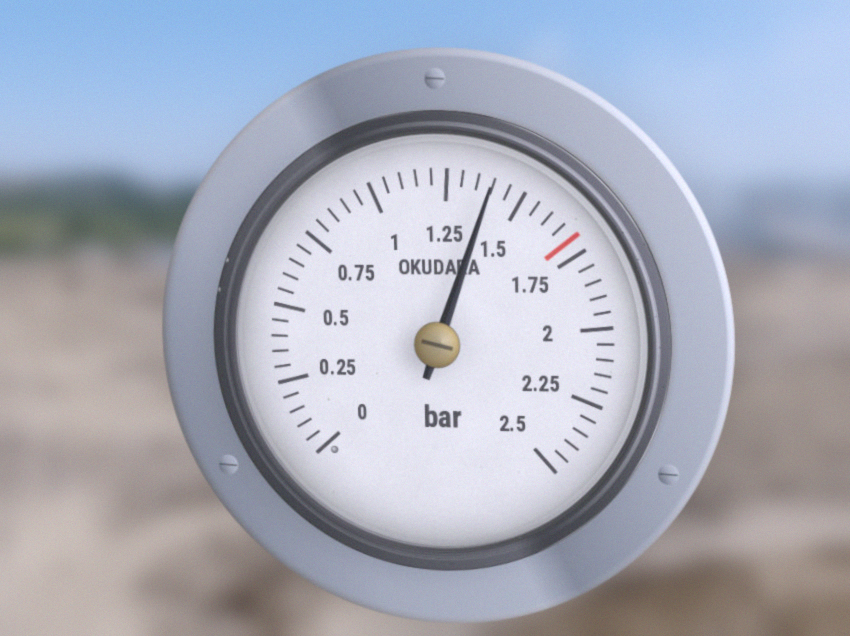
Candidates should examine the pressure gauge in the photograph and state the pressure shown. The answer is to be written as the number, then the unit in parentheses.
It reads 1.4 (bar)
